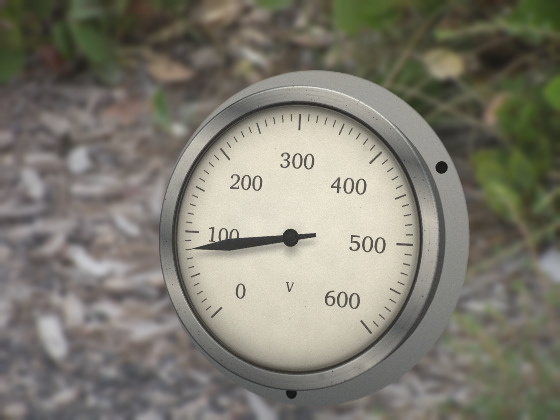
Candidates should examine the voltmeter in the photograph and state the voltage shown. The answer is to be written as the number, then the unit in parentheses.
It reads 80 (V)
